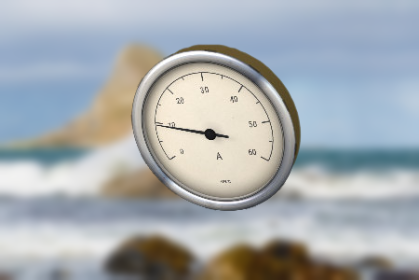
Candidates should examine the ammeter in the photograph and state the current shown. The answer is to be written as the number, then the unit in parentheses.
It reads 10 (A)
